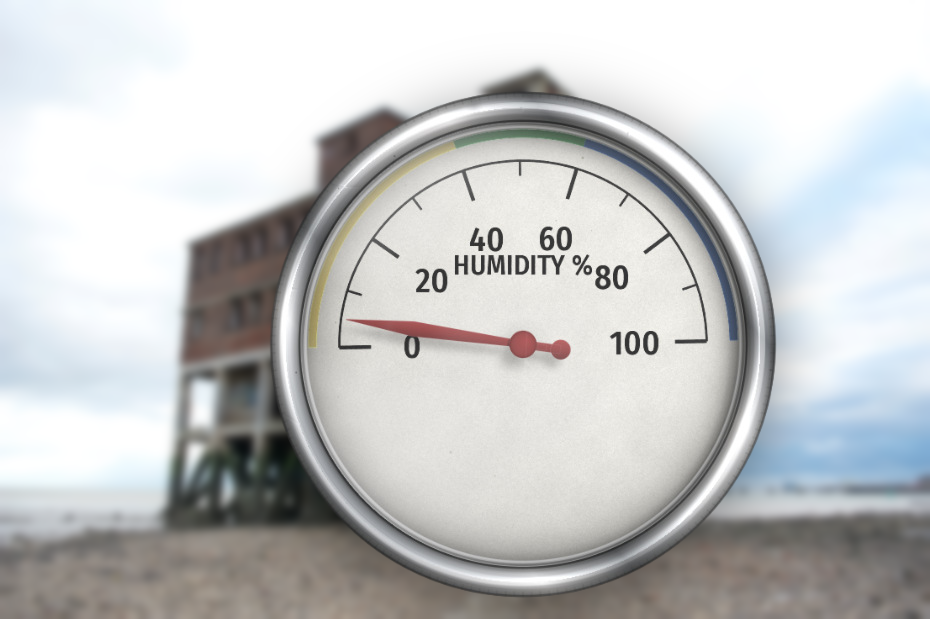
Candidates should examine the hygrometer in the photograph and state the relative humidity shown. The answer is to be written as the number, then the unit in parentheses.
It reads 5 (%)
